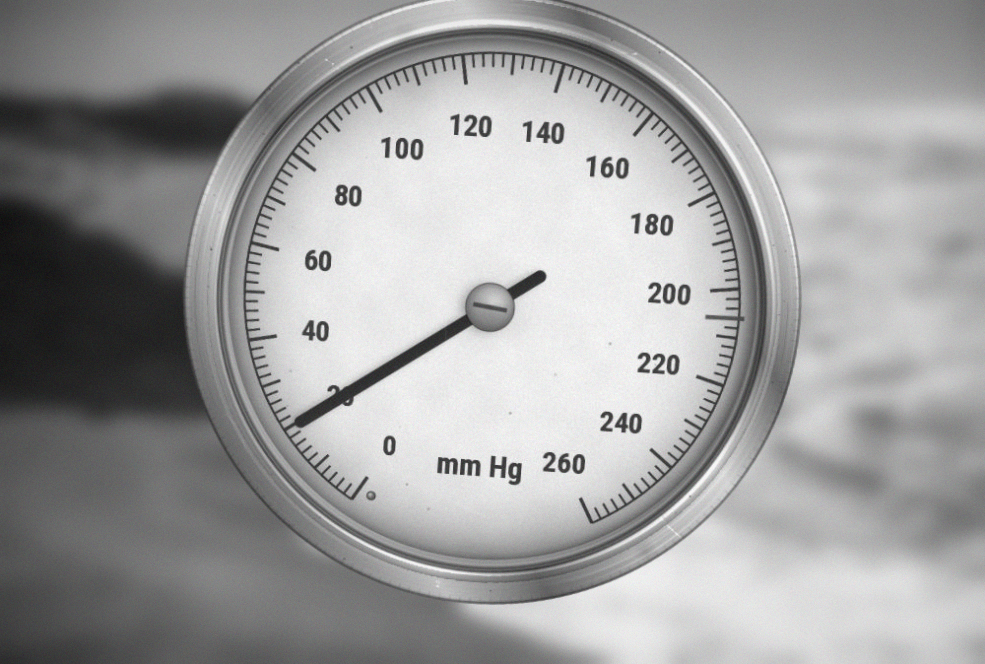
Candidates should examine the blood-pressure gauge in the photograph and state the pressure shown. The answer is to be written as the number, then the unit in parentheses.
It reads 20 (mmHg)
